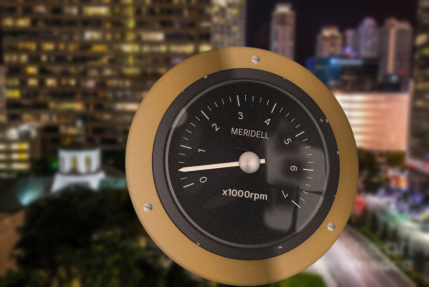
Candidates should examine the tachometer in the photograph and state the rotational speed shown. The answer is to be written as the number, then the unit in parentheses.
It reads 400 (rpm)
